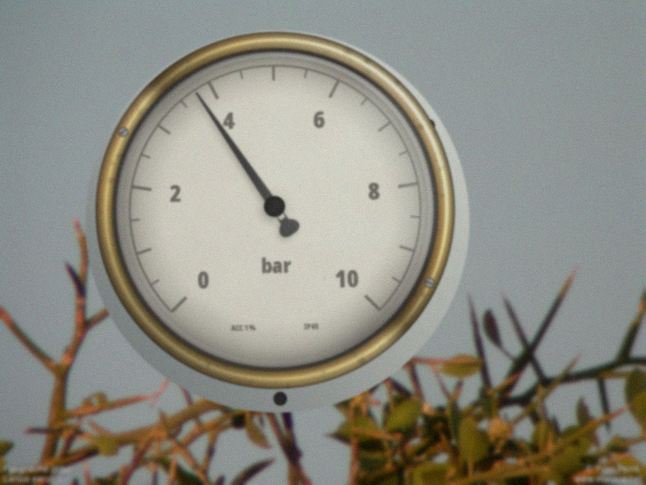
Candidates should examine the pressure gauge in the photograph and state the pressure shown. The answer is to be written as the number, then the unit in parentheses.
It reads 3.75 (bar)
